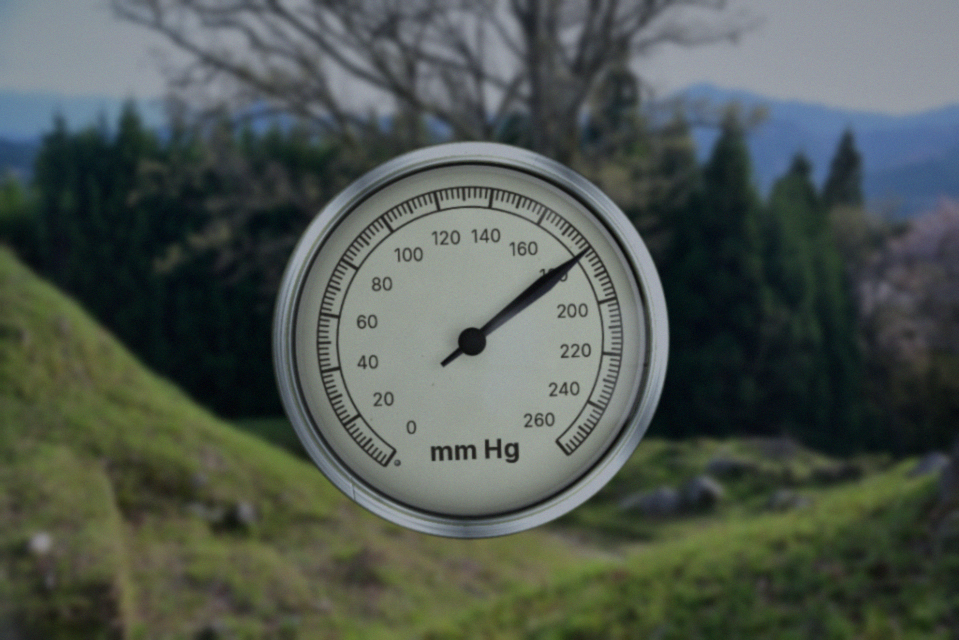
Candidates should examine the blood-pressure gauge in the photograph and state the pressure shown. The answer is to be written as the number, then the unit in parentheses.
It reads 180 (mmHg)
